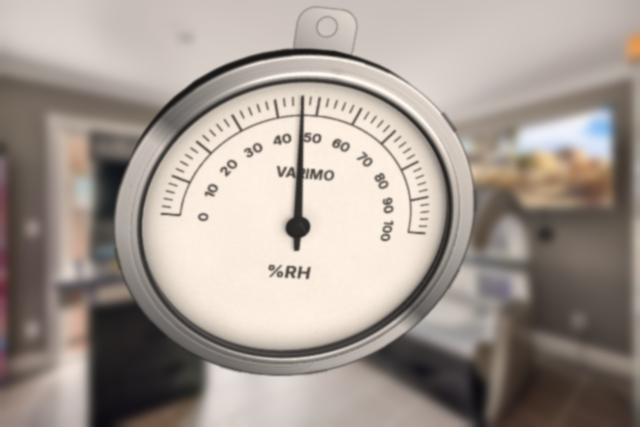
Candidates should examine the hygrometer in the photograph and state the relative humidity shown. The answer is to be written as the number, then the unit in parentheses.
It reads 46 (%)
